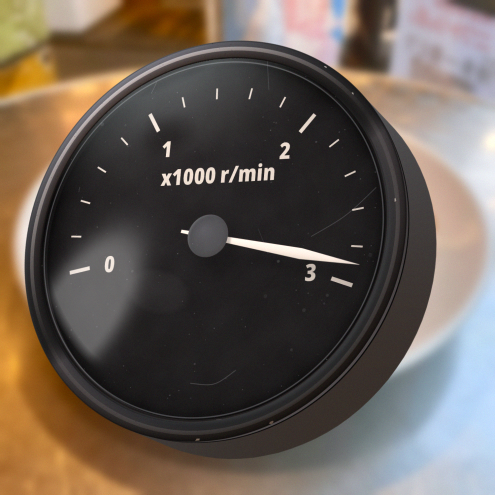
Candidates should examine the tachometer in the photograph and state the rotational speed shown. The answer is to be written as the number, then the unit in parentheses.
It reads 2900 (rpm)
